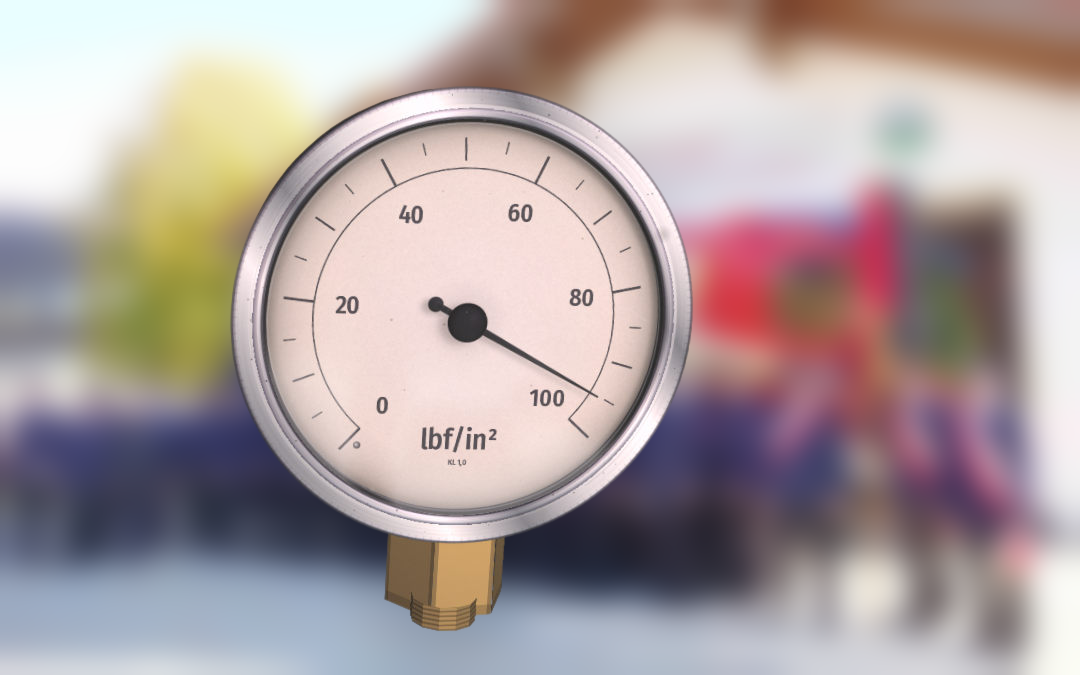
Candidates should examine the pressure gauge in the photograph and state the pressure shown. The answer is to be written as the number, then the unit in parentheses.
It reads 95 (psi)
